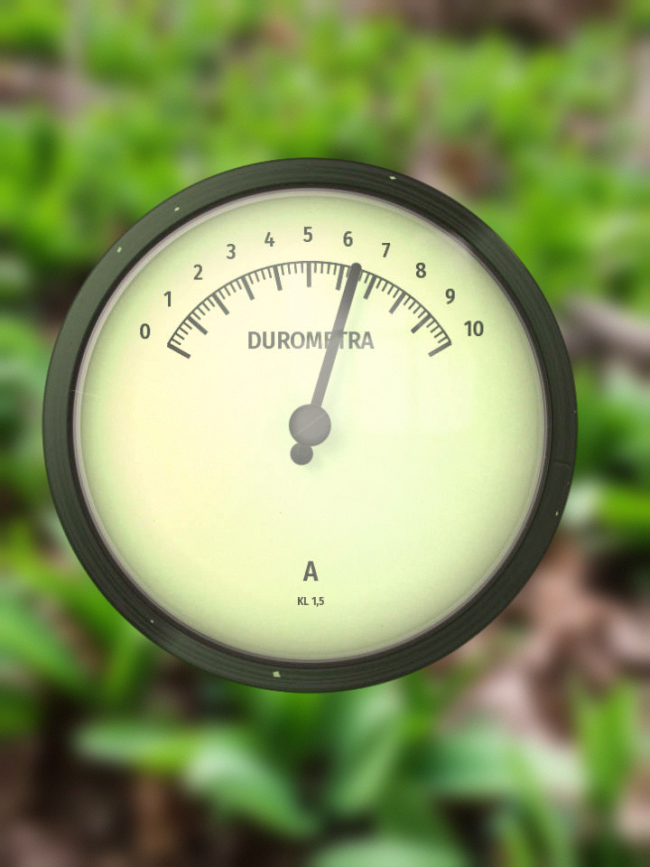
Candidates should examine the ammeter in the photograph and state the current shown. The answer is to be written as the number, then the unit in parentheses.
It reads 6.4 (A)
